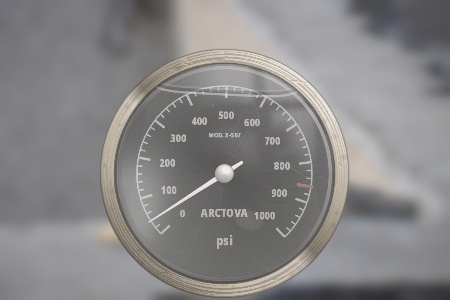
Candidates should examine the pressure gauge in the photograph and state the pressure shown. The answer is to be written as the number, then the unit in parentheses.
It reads 40 (psi)
